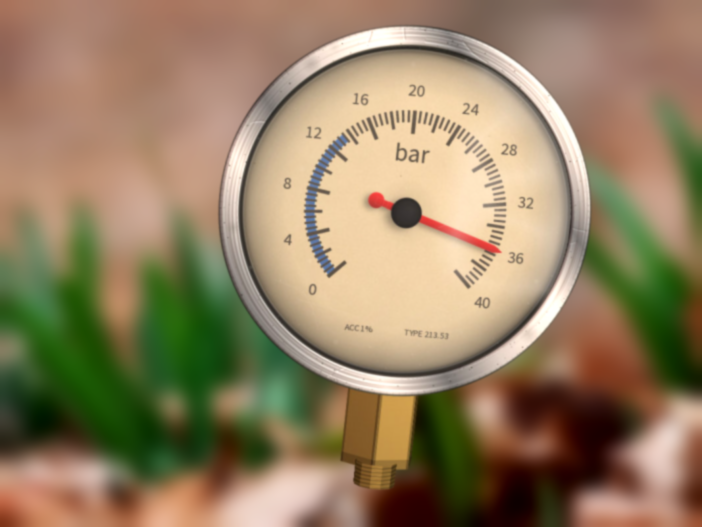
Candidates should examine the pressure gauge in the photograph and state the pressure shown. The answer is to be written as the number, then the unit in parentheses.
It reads 36 (bar)
